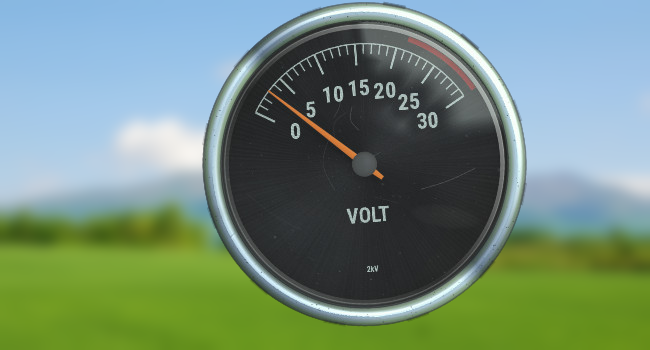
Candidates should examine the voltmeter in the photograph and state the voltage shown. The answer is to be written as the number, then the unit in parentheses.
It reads 3 (V)
